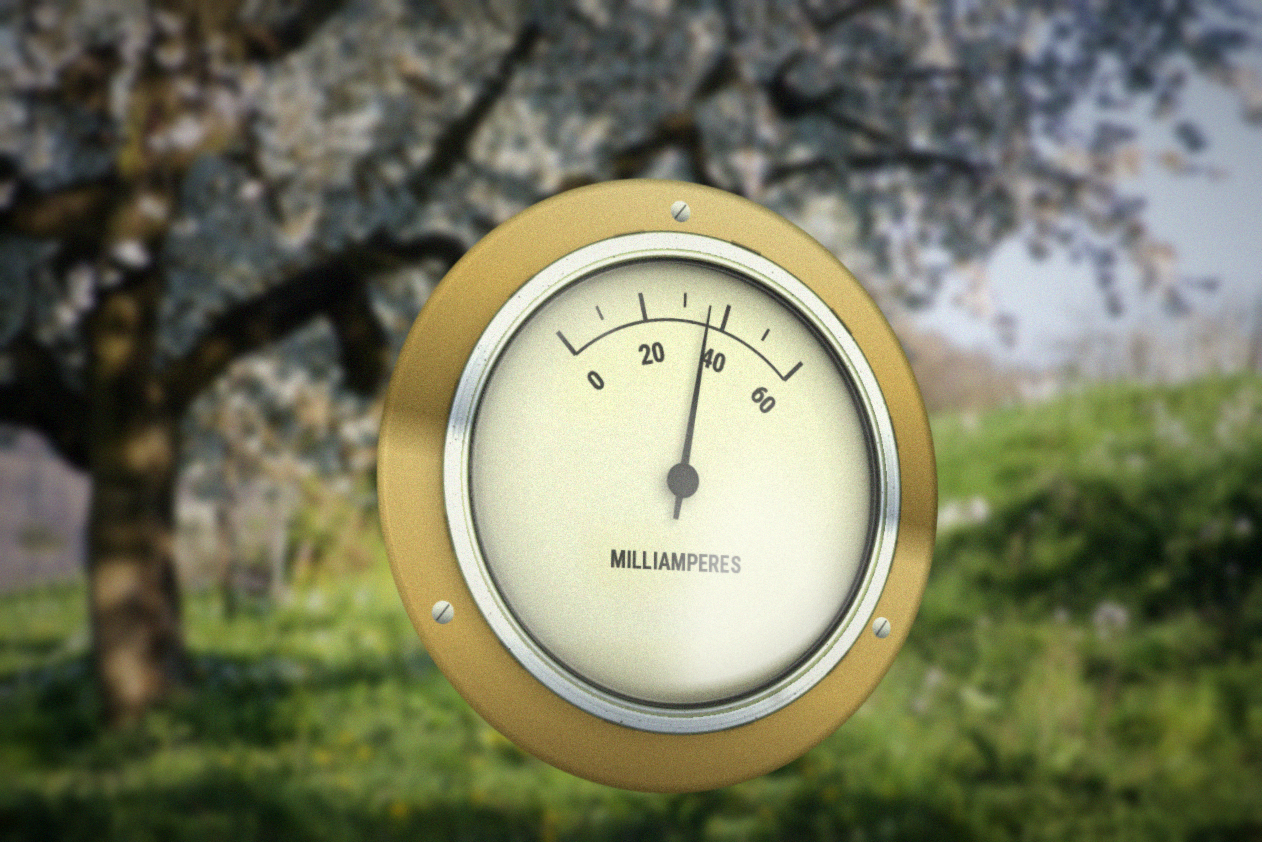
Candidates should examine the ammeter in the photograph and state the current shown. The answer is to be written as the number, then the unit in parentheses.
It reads 35 (mA)
